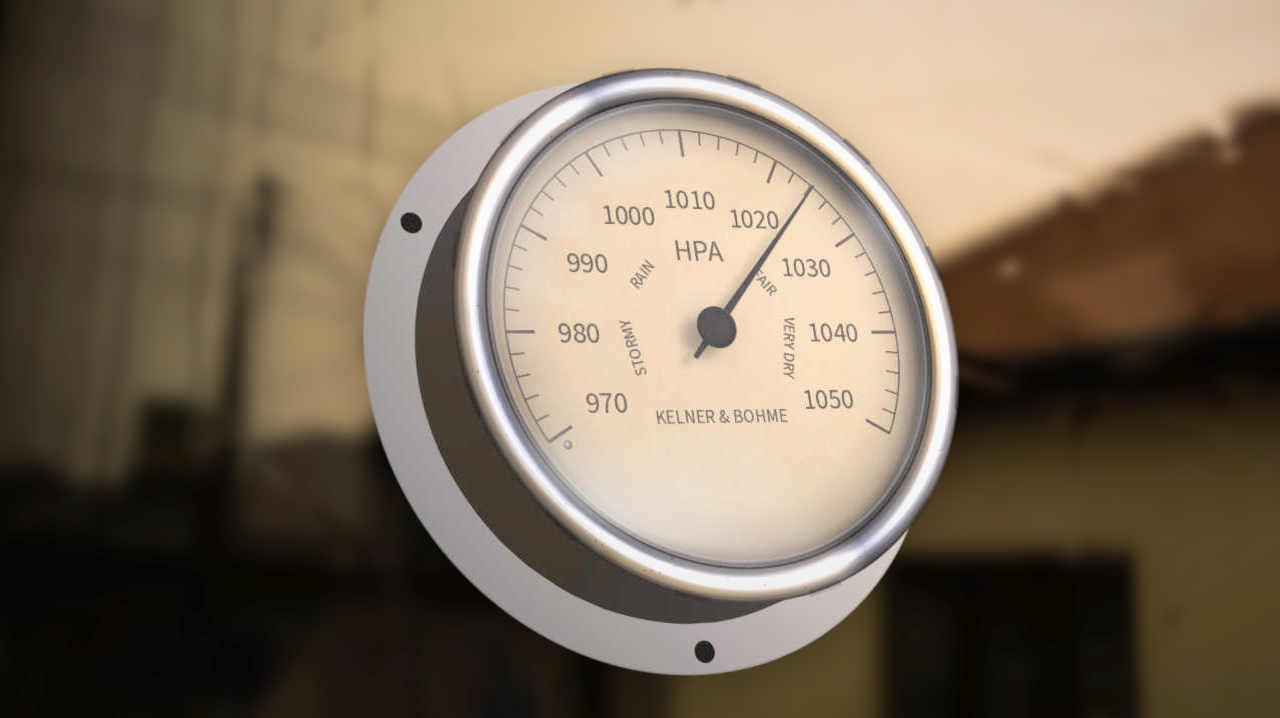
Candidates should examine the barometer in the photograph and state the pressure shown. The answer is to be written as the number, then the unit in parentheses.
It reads 1024 (hPa)
